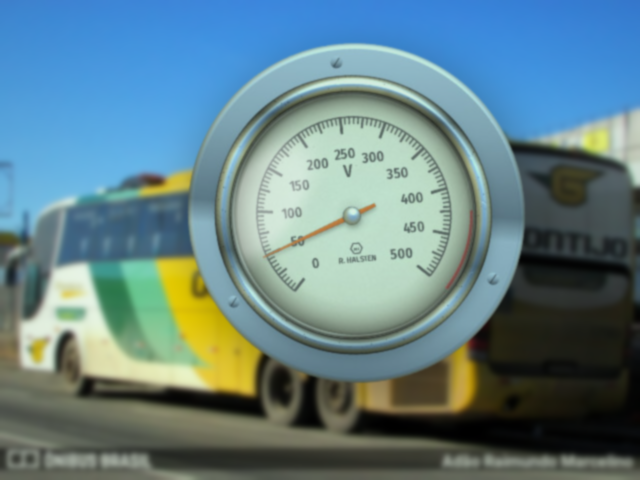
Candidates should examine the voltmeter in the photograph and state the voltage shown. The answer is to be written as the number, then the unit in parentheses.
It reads 50 (V)
